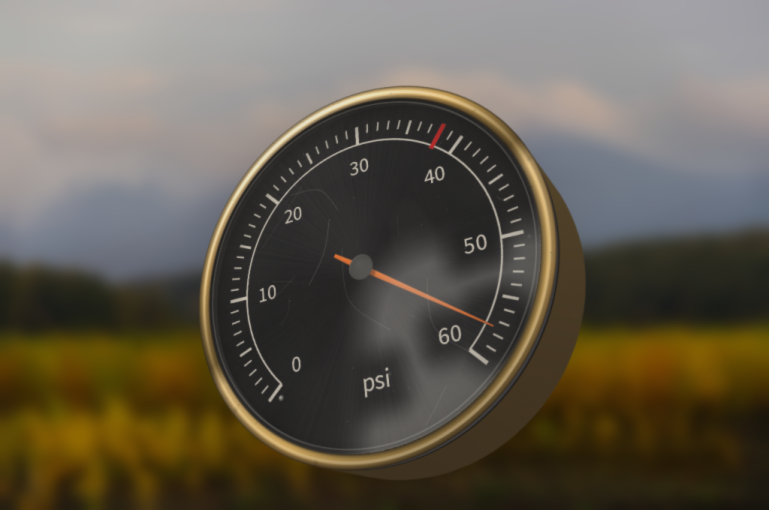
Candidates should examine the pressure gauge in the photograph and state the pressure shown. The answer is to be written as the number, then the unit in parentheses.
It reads 57.5 (psi)
